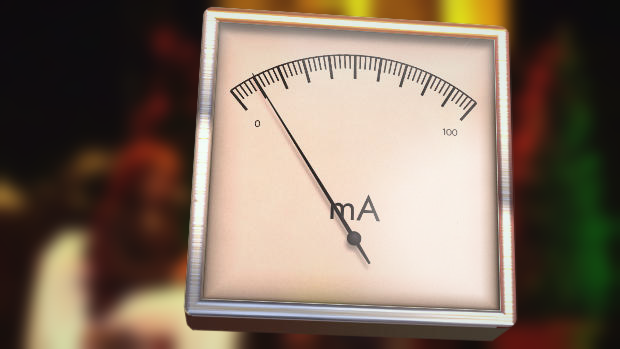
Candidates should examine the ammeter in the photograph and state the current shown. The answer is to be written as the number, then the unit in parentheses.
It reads 10 (mA)
